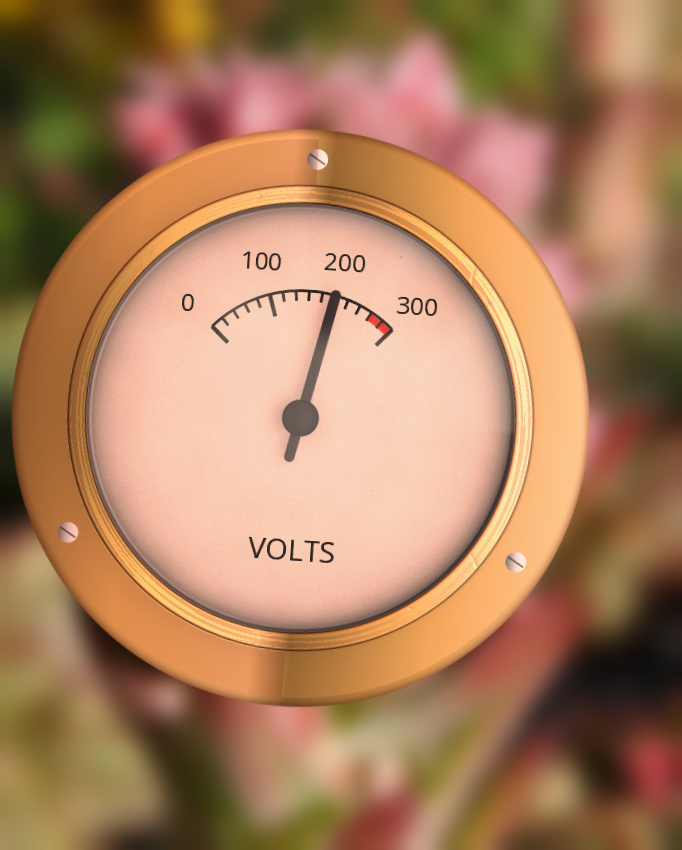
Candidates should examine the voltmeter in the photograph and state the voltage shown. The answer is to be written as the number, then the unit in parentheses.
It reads 200 (V)
